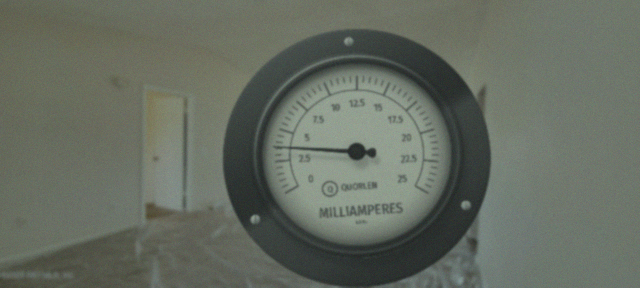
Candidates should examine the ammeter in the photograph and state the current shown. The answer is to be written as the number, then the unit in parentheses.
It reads 3.5 (mA)
